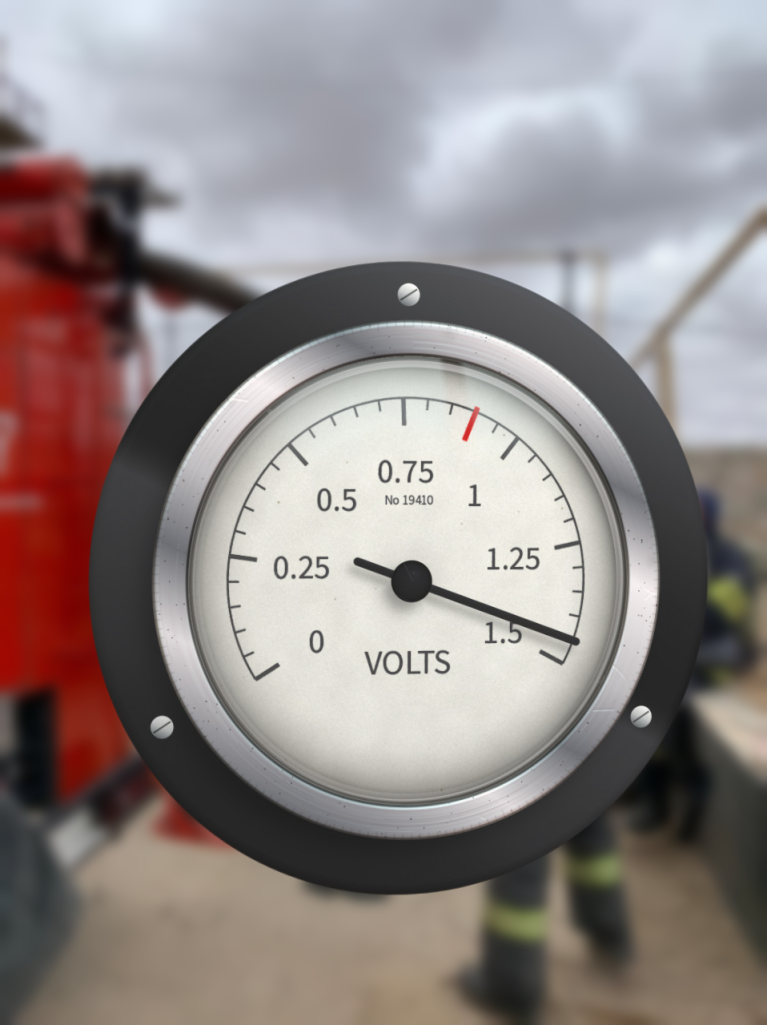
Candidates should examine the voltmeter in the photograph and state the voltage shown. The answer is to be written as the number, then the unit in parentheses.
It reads 1.45 (V)
